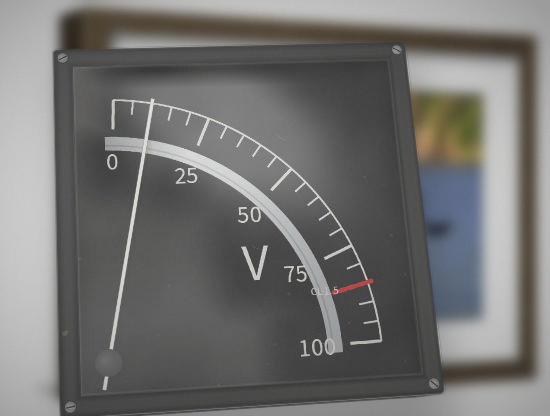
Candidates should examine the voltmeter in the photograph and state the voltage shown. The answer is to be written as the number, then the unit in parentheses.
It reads 10 (V)
